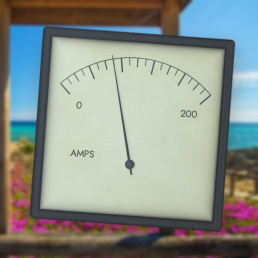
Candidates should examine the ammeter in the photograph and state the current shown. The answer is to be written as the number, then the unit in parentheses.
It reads 70 (A)
